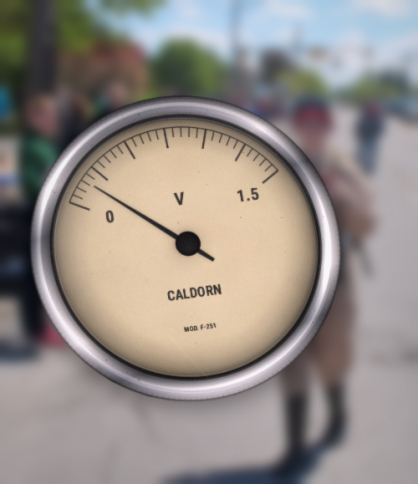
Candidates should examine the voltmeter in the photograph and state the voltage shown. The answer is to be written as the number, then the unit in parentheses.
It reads 0.15 (V)
